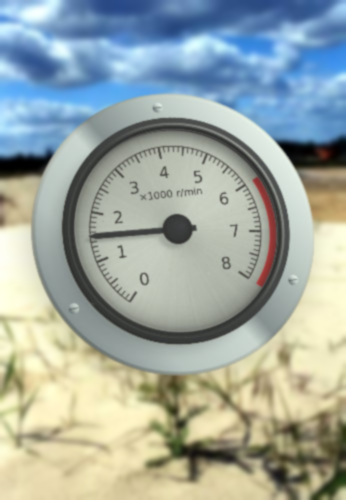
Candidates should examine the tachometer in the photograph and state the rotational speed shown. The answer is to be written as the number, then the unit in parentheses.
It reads 1500 (rpm)
